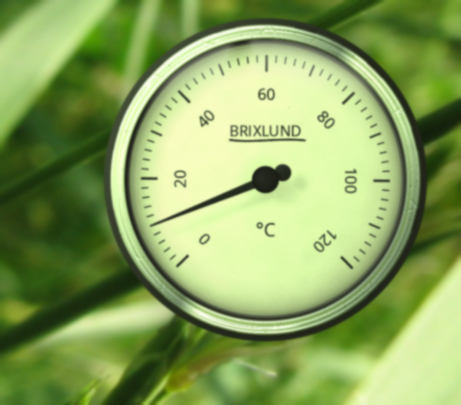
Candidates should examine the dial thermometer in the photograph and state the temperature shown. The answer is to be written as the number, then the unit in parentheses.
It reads 10 (°C)
